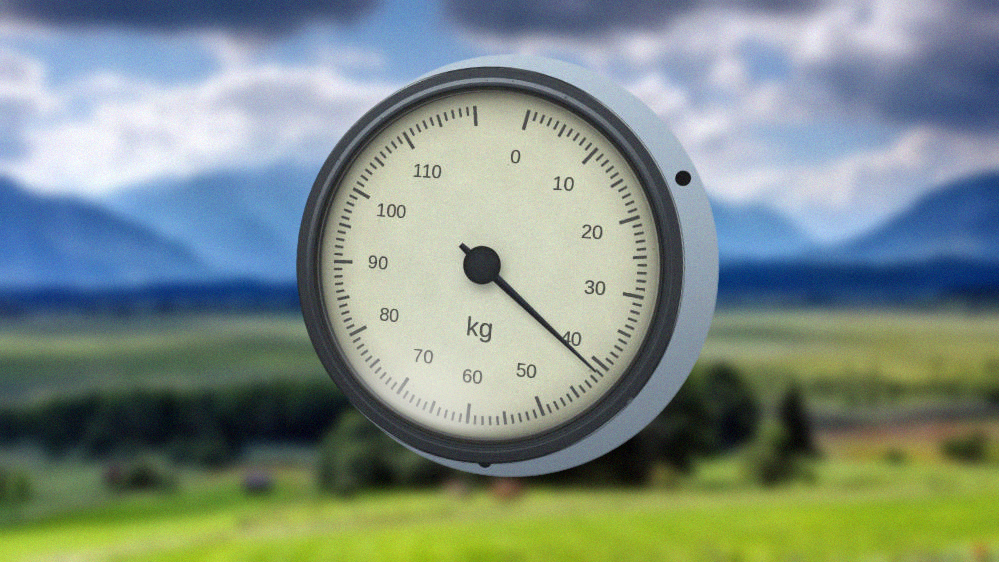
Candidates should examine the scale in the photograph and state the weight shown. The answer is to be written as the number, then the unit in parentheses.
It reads 41 (kg)
